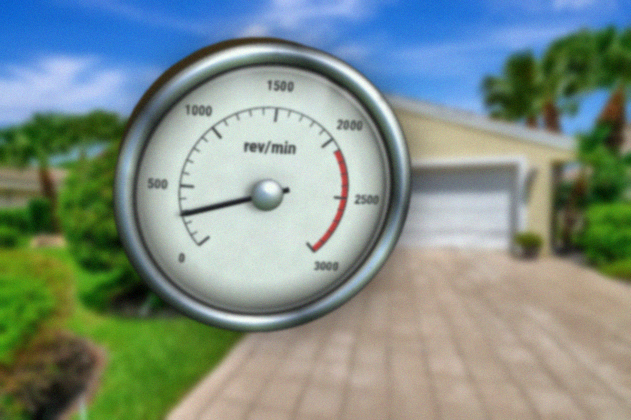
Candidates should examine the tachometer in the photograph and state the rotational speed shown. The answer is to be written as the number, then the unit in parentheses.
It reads 300 (rpm)
